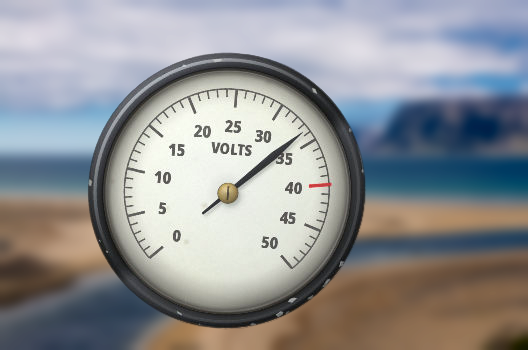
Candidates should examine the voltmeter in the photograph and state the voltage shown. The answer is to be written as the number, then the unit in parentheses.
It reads 33.5 (V)
